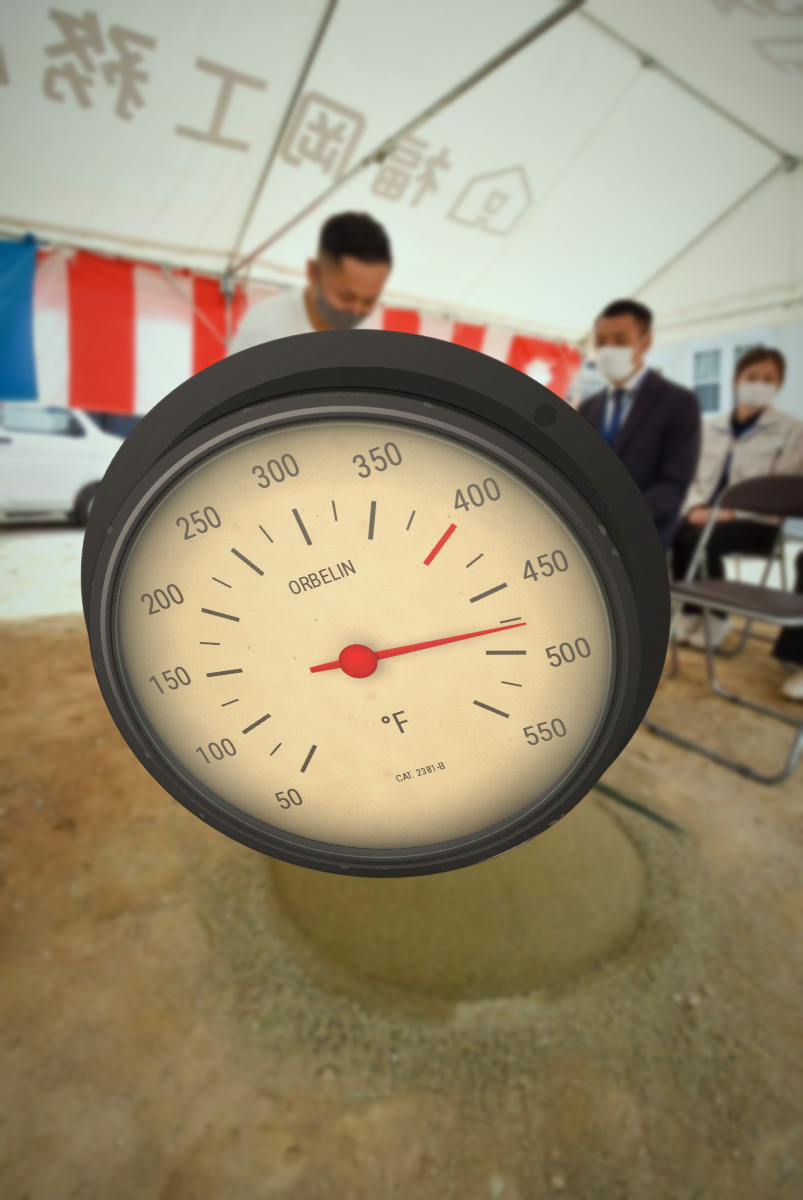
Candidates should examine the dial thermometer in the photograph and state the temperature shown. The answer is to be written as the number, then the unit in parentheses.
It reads 475 (°F)
